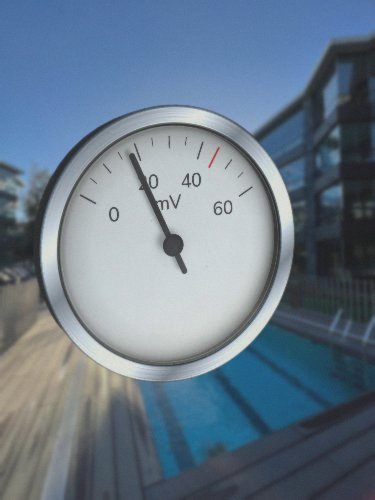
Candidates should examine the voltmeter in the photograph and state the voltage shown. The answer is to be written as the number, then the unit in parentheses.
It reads 17.5 (mV)
